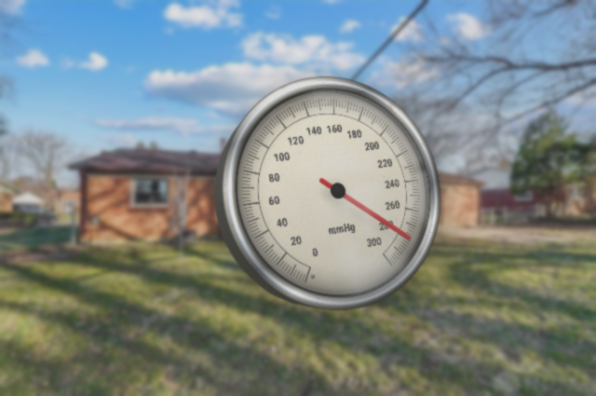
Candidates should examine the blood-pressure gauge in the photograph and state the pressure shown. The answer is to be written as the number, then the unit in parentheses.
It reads 280 (mmHg)
